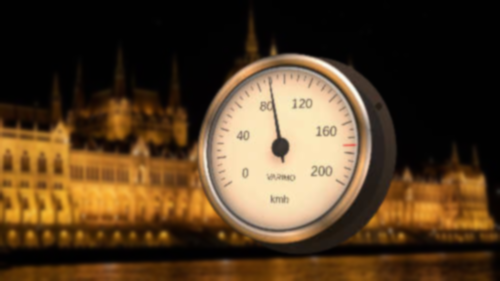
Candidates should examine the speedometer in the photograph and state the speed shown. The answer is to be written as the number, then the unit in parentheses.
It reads 90 (km/h)
